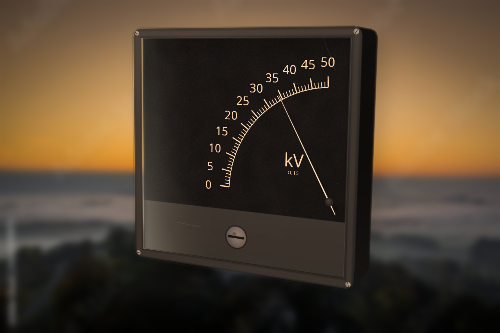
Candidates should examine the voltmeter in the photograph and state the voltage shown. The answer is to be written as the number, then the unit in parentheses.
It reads 35 (kV)
